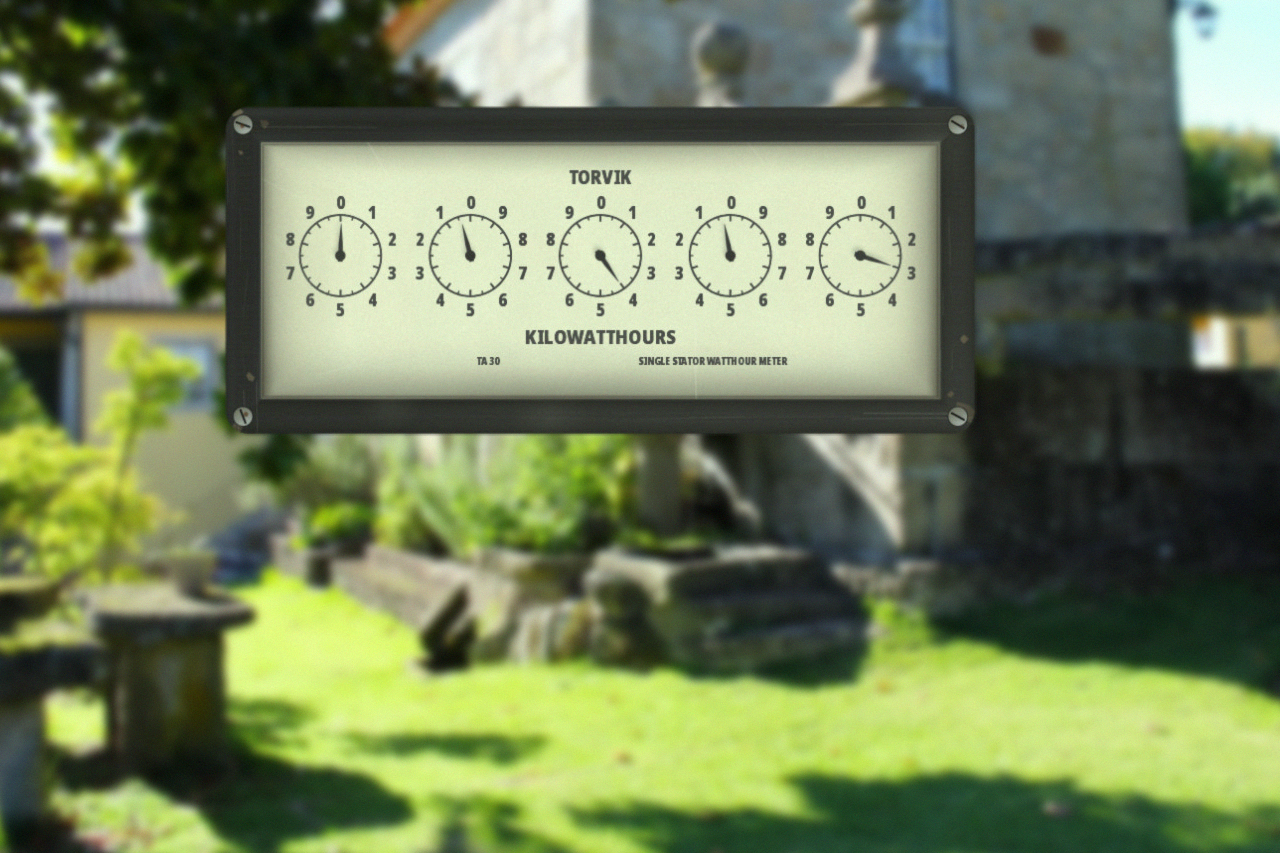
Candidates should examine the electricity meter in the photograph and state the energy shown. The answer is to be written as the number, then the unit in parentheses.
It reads 403 (kWh)
